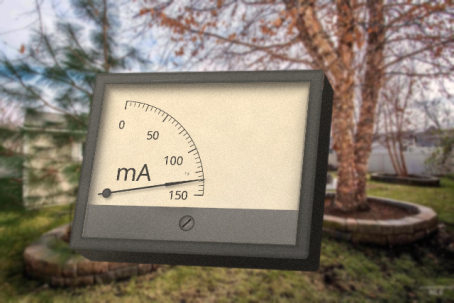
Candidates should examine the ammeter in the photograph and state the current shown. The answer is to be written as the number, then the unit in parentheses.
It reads 135 (mA)
